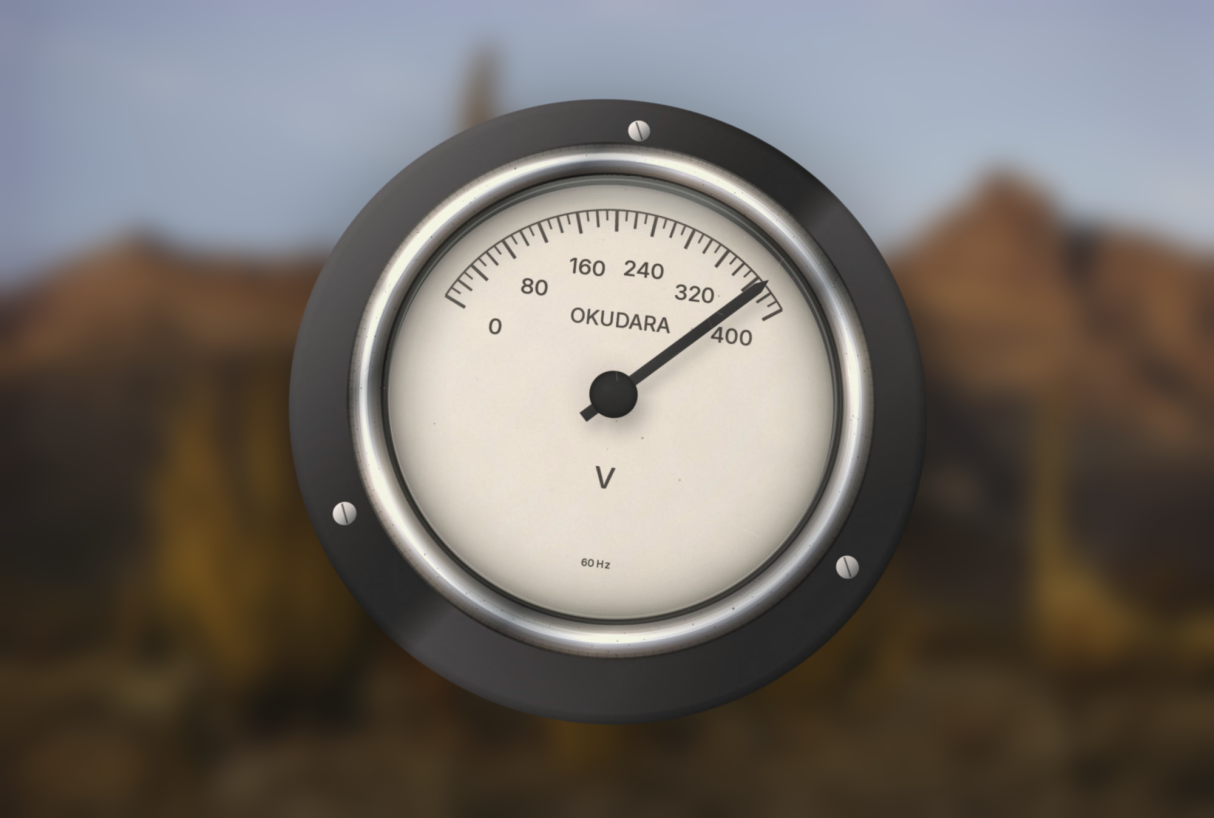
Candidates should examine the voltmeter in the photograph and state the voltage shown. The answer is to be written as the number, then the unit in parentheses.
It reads 370 (V)
